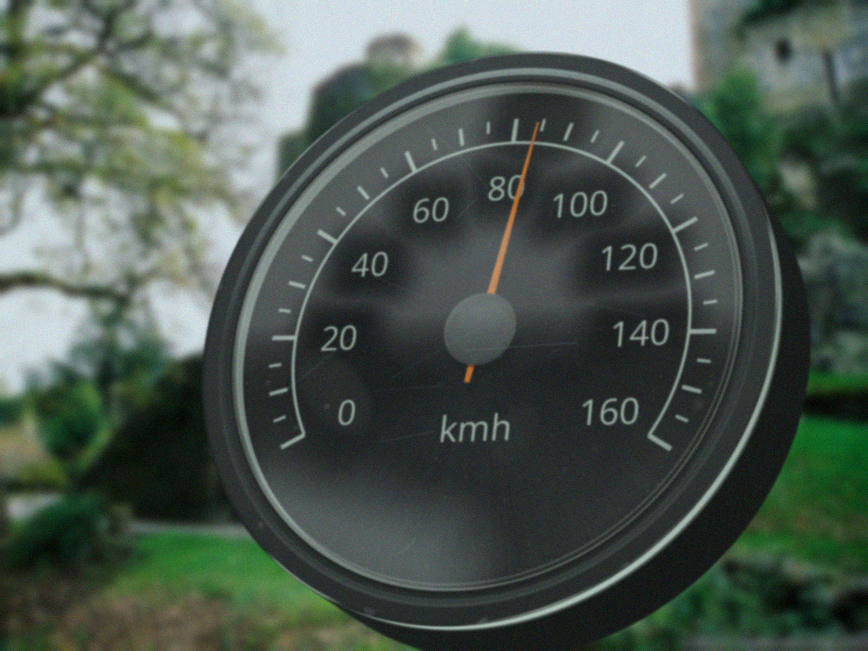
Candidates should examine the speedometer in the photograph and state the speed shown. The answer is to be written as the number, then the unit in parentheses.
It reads 85 (km/h)
